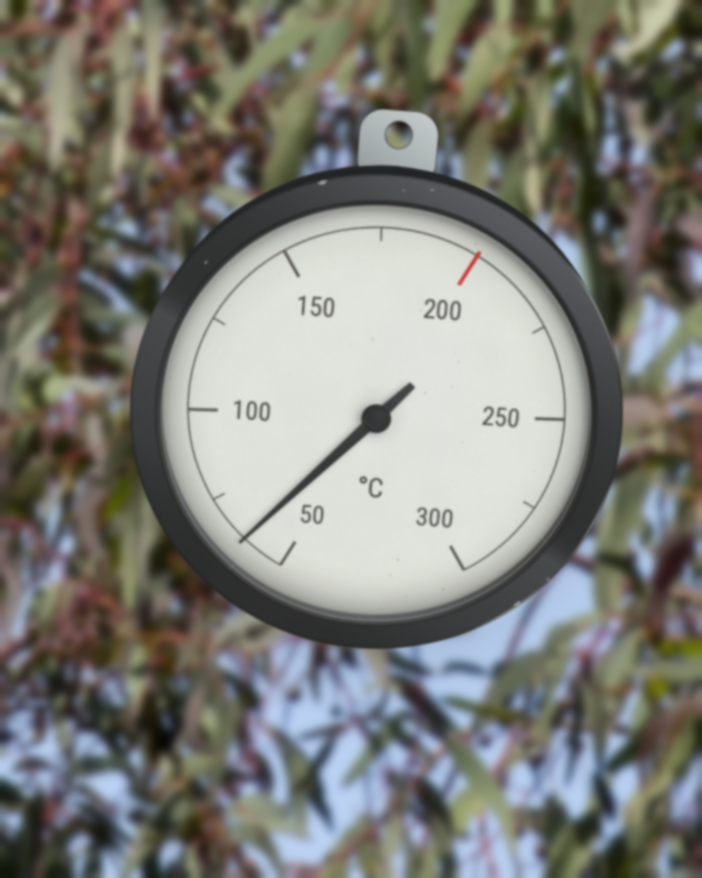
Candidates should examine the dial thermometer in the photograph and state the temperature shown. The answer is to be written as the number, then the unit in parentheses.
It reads 62.5 (°C)
